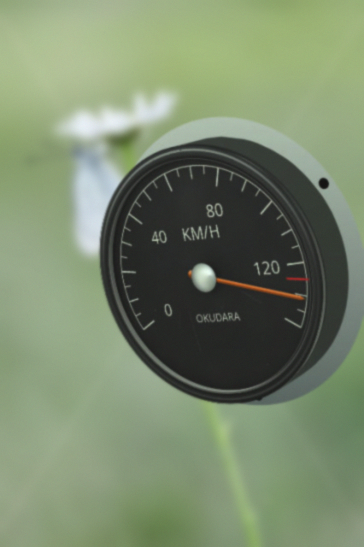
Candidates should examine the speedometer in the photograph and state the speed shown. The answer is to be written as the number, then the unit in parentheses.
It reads 130 (km/h)
